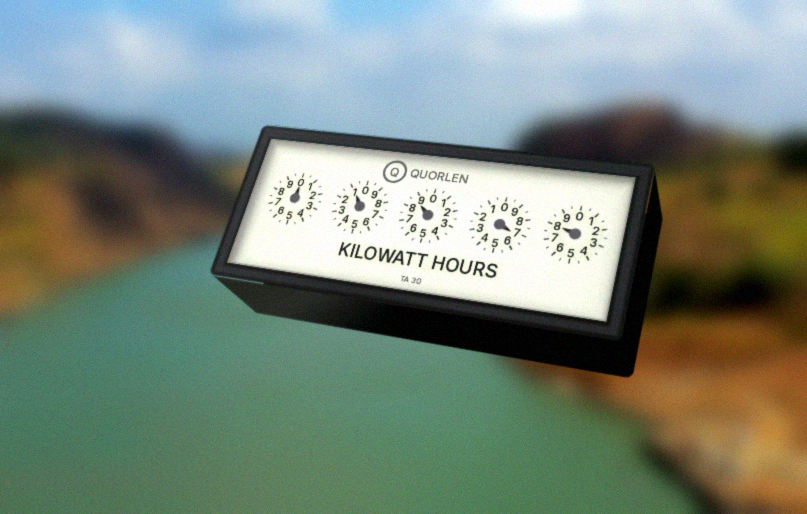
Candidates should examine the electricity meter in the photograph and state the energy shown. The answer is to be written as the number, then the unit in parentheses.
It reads 868 (kWh)
